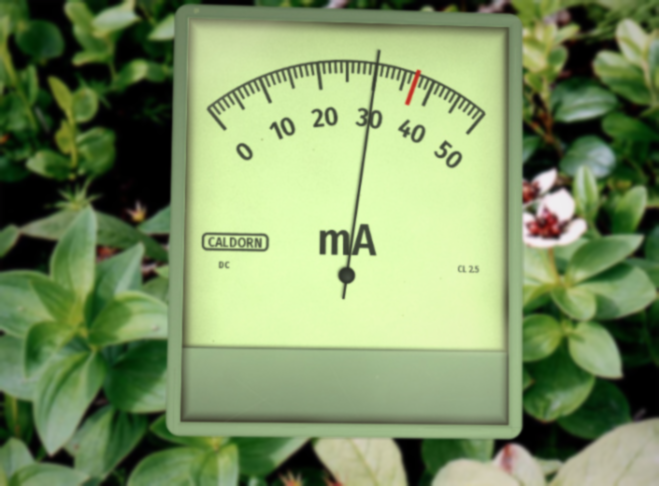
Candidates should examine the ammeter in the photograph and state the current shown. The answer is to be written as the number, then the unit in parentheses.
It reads 30 (mA)
